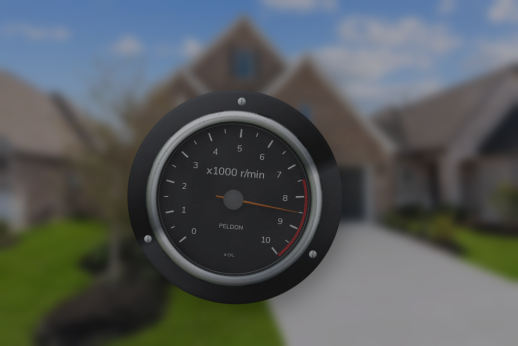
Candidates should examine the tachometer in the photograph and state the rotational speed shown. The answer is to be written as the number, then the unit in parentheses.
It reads 8500 (rpm)
